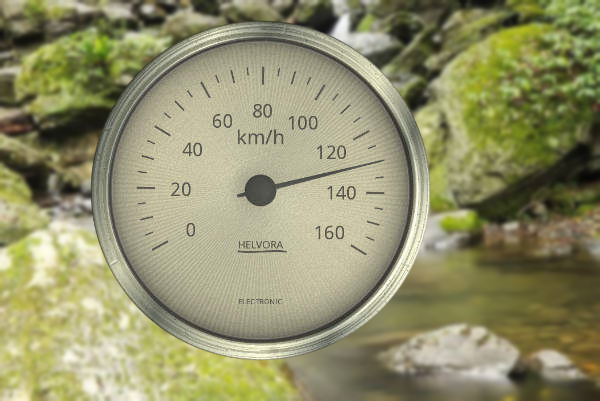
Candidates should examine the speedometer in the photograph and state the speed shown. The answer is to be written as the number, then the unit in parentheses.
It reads 130 (km/h)
